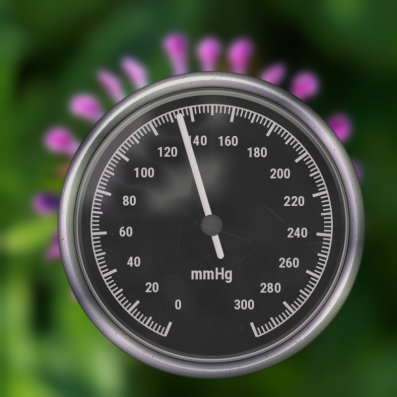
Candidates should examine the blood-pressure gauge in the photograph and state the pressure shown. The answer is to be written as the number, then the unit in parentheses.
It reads 134 (mmHg)
